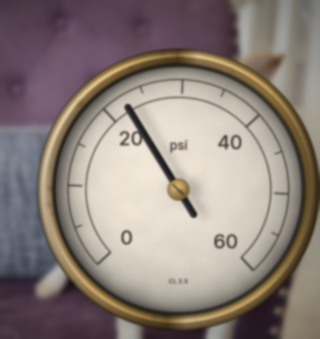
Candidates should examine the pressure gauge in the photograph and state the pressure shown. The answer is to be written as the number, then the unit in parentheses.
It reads 22.5 (psi)
